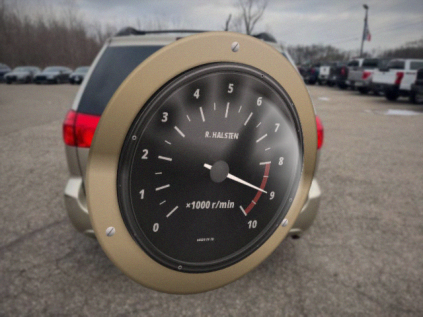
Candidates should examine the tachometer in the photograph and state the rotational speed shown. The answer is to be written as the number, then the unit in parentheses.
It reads 9000 (rpm)
